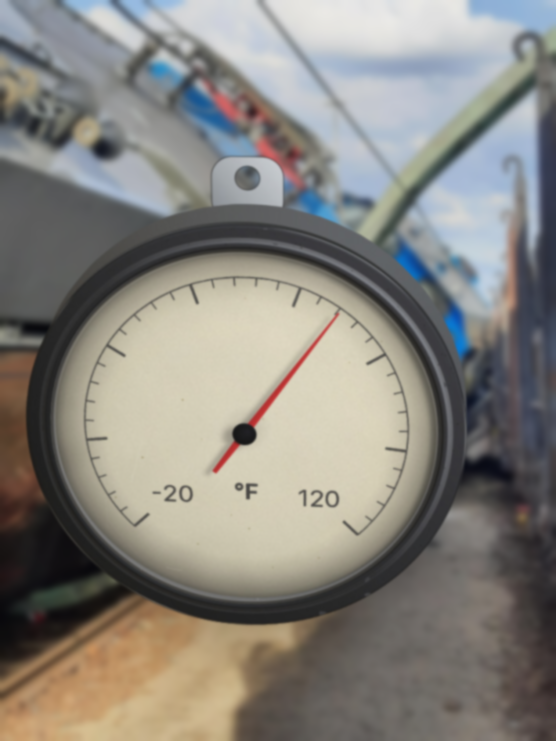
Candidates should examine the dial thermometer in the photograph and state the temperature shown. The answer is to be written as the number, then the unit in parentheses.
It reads 68 (°F)
